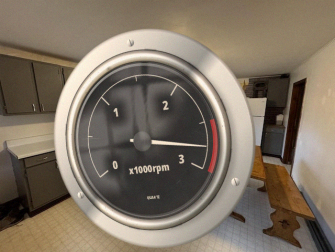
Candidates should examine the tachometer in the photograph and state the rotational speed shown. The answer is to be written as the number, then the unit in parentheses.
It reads 2750 (rpm)
